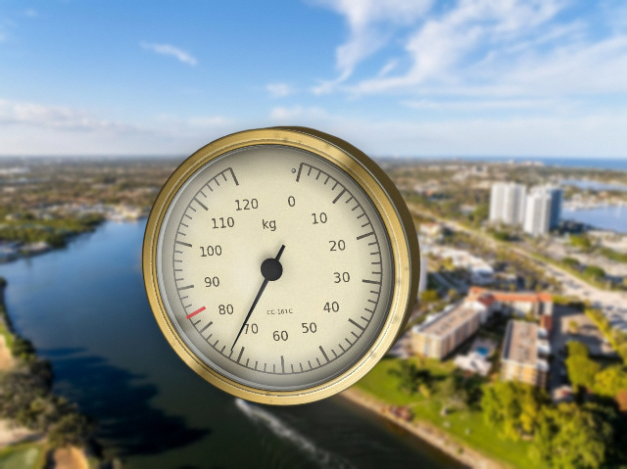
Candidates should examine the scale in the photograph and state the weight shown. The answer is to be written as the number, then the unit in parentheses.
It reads 72 (kg)
